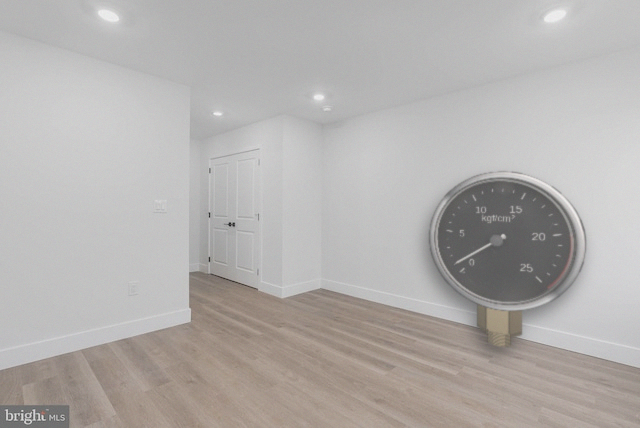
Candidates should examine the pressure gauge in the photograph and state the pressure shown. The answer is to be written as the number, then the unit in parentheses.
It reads 1 (kg/cm²)
